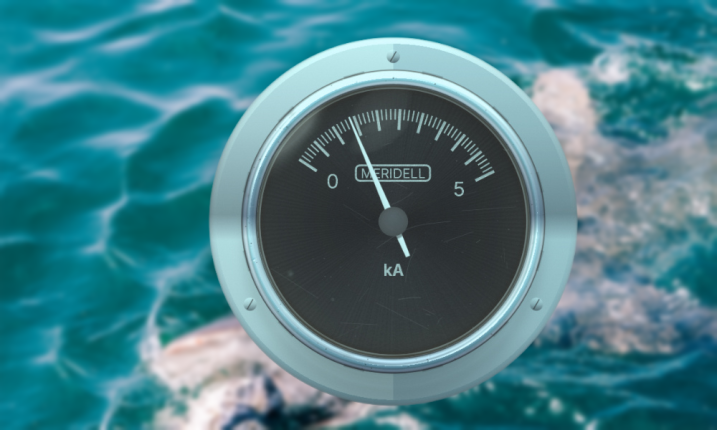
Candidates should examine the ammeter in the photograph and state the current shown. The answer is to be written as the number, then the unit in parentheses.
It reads 1.4 (kA)
